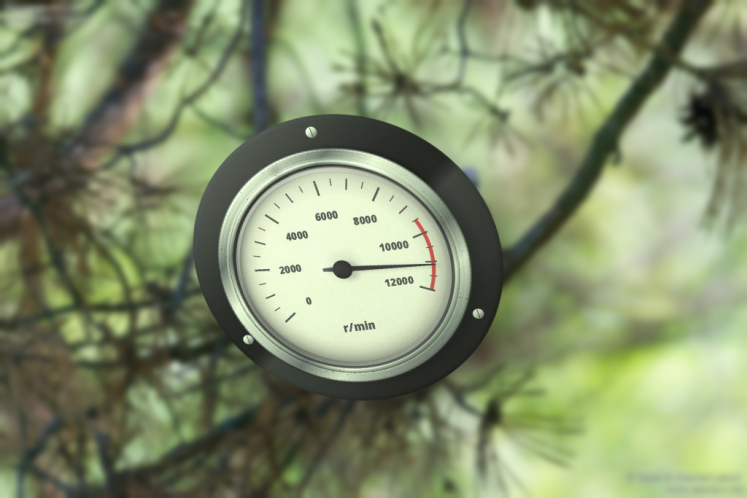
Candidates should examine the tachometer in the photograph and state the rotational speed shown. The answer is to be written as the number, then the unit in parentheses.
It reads 11000 (rpm)
